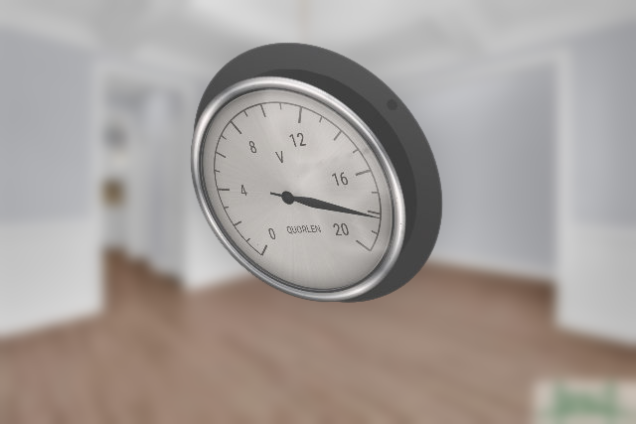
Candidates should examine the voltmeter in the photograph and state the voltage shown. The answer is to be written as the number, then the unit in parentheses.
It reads 18 (V)
